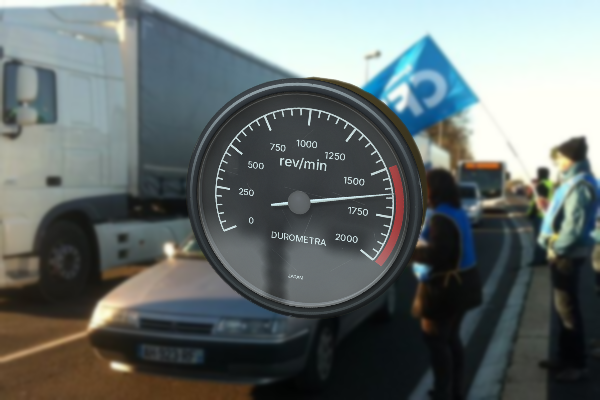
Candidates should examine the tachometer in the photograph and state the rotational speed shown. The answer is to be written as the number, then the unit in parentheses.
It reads 1625 (rpm)
